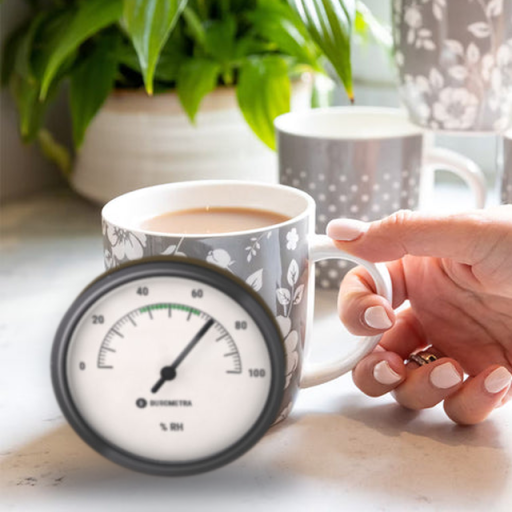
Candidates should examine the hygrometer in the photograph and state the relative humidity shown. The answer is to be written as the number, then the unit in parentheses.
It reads 70 (%)
